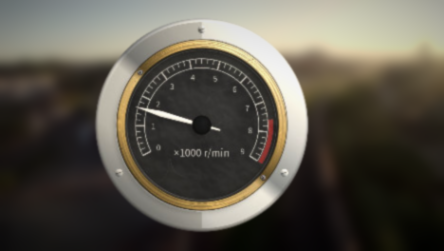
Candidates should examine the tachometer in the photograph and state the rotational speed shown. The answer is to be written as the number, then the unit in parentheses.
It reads 1600 (rpm)
